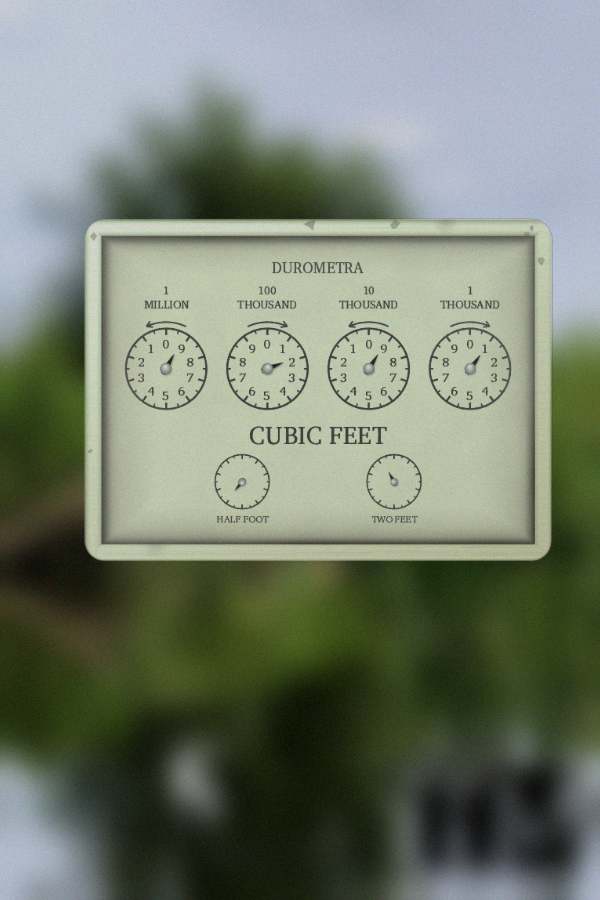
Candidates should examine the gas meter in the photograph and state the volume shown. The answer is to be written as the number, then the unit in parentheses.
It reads 919100 (ft³)
